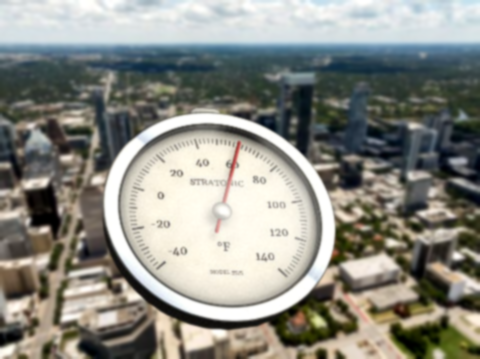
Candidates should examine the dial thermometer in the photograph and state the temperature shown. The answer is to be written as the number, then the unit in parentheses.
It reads 60 (°F)
